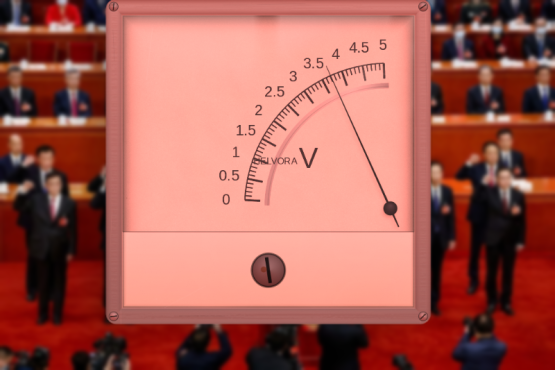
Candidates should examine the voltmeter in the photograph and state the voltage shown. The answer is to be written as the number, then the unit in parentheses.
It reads 3.7 (V)
